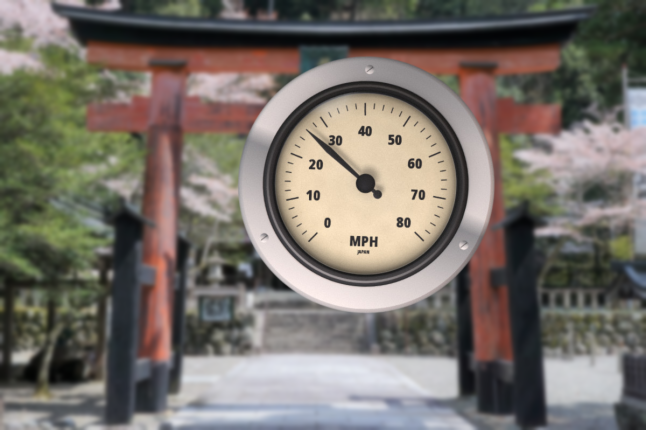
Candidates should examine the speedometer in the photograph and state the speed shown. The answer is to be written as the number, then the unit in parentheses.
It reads 26 (mph)
